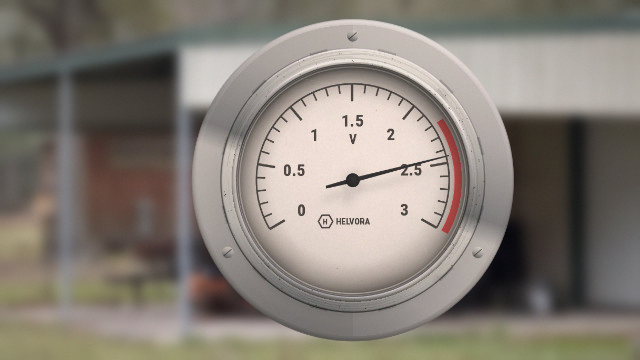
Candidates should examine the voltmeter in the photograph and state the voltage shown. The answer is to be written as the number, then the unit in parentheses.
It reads 2.45 (V)
